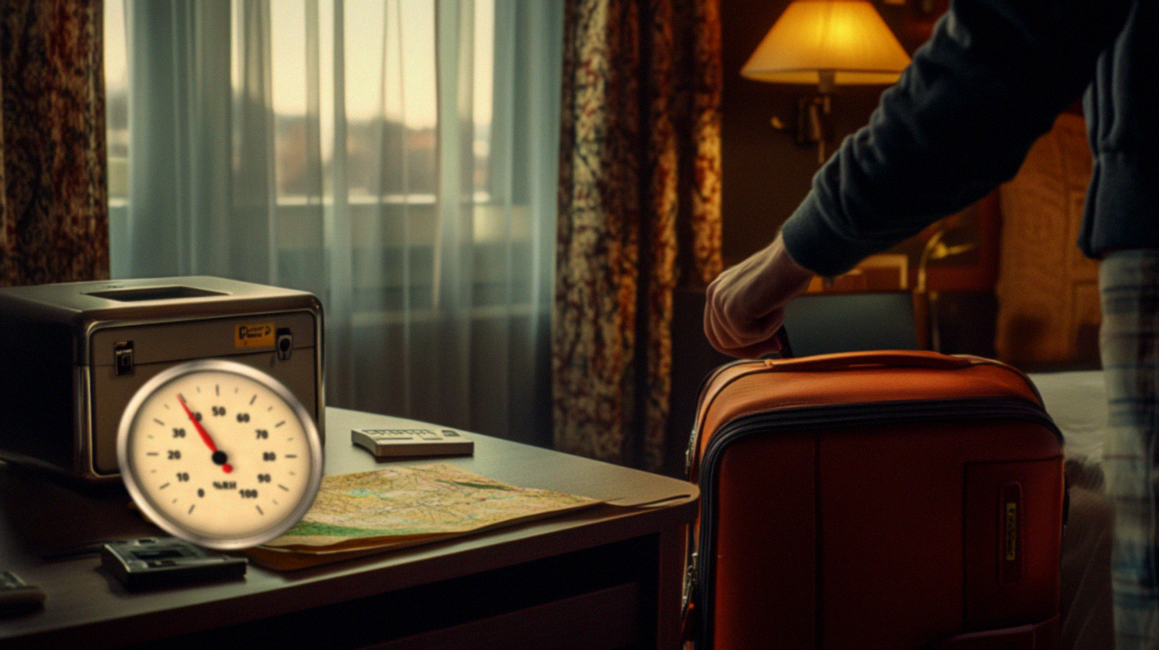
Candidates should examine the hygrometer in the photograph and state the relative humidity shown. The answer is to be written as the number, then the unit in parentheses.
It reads 40 (%)
